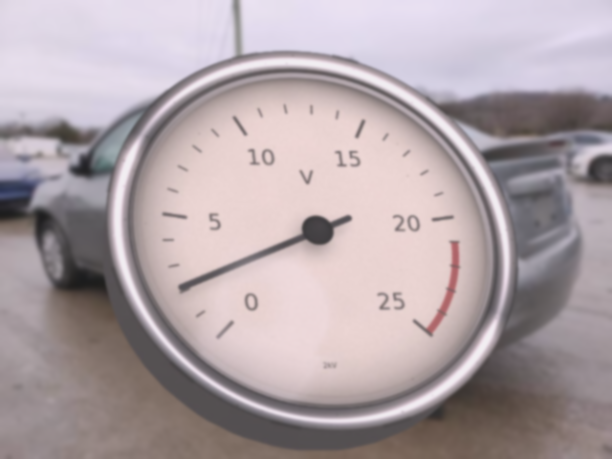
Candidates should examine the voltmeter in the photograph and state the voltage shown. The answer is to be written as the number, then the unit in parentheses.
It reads 2 (V)
